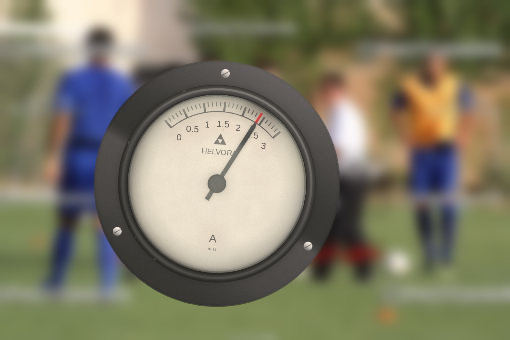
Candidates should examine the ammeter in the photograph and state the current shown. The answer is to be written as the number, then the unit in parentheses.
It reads 2.4 (A)
